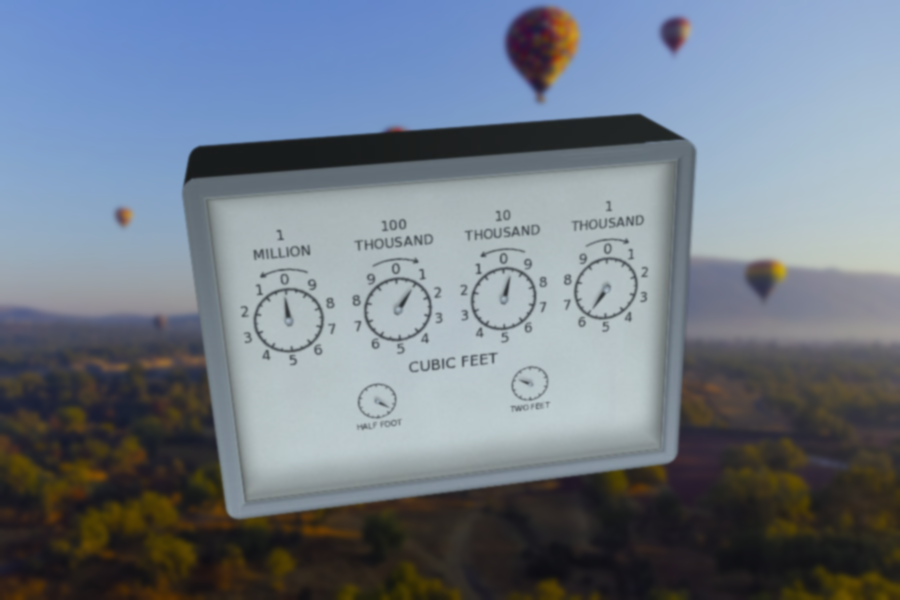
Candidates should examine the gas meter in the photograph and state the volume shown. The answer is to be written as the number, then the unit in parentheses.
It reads 9600 (ft³)
